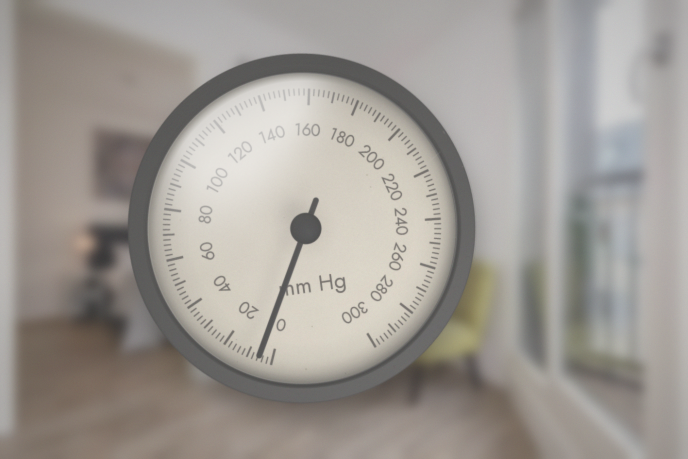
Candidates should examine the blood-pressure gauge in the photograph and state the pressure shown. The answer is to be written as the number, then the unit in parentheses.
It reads 6 (mmHg)
